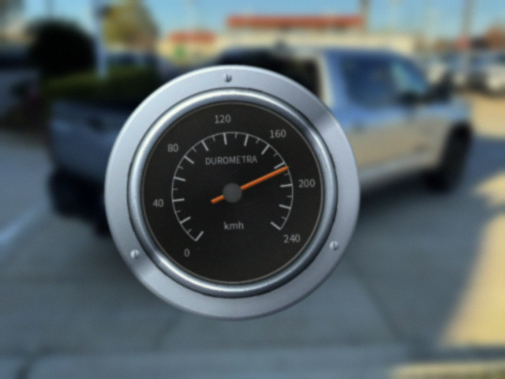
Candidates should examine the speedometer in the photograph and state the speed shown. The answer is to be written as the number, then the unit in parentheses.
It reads 185 (km/h)
